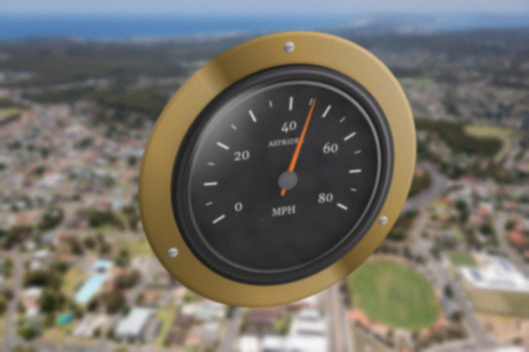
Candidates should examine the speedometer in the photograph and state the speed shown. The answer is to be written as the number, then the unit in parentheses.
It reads 45 (mph)
